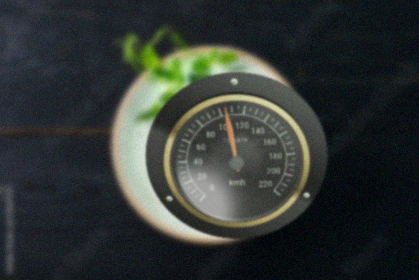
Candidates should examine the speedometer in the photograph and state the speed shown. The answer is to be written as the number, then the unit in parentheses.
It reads 105 (km/h)
